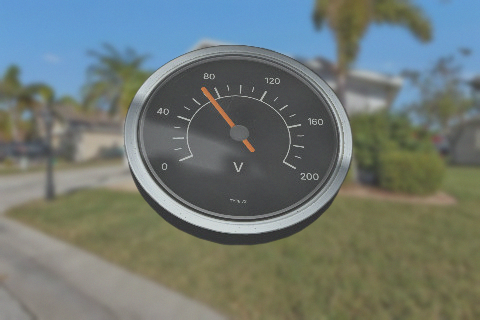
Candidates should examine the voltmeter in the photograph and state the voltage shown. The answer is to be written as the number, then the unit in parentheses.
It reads 70 (V)
